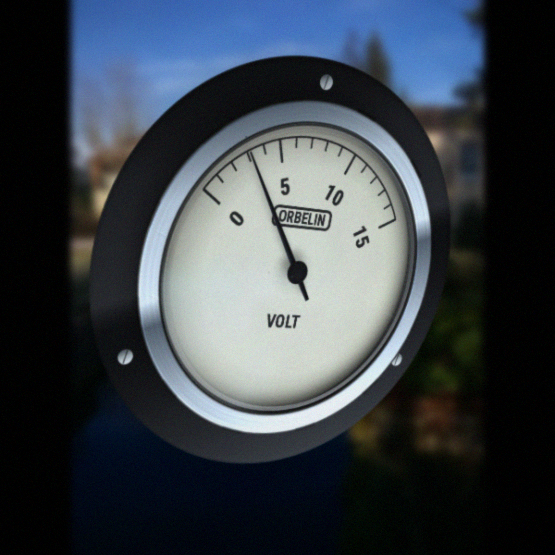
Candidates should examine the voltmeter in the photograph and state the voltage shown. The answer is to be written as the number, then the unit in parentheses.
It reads 3 (V)
